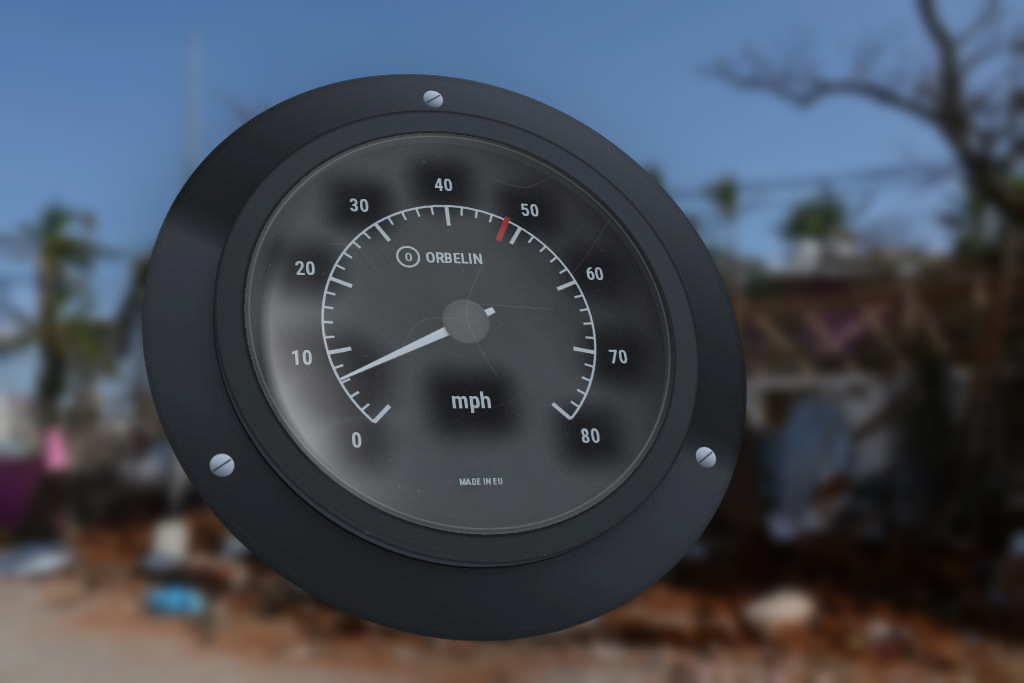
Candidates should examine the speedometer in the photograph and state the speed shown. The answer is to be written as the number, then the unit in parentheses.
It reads 6 (mph)
